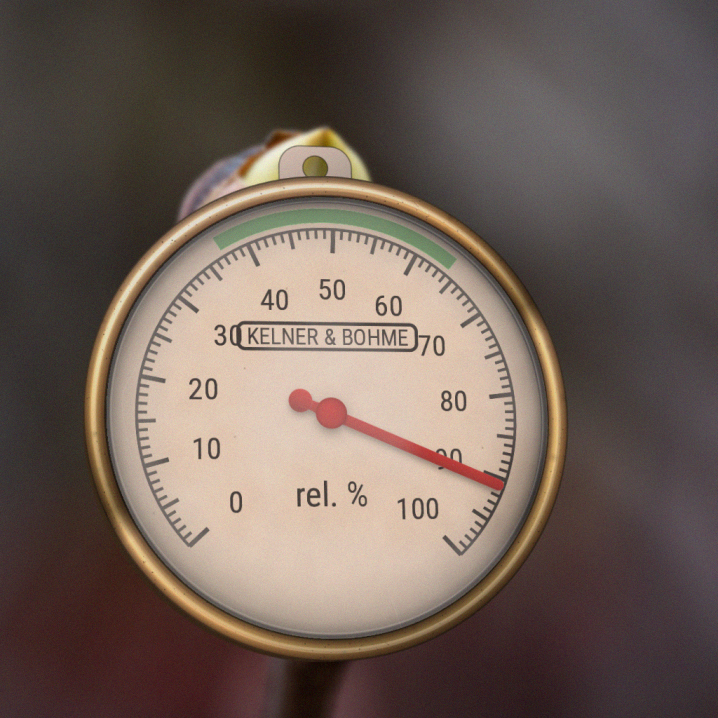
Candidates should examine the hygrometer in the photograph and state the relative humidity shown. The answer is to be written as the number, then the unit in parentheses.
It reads 91 (%)
